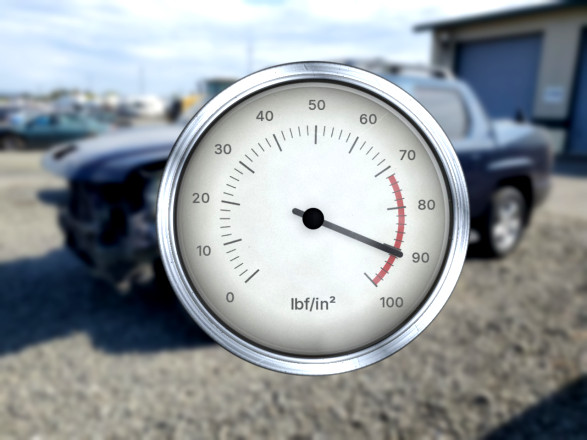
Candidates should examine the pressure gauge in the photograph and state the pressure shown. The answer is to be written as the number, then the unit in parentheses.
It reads 91 (psi)
